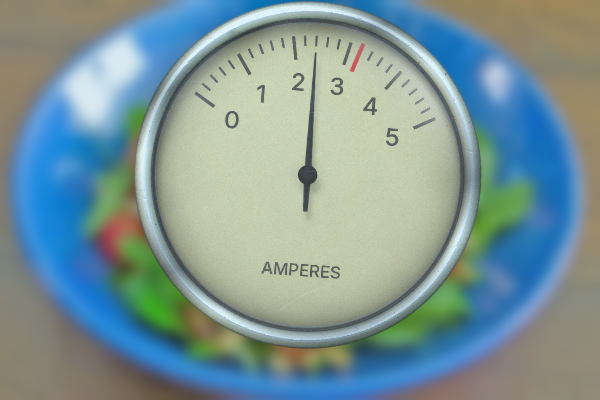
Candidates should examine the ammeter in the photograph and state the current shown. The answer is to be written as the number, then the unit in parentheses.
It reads 2.4 (A)
